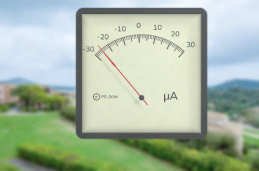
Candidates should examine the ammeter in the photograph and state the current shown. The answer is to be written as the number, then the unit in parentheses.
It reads -25 (µA)
